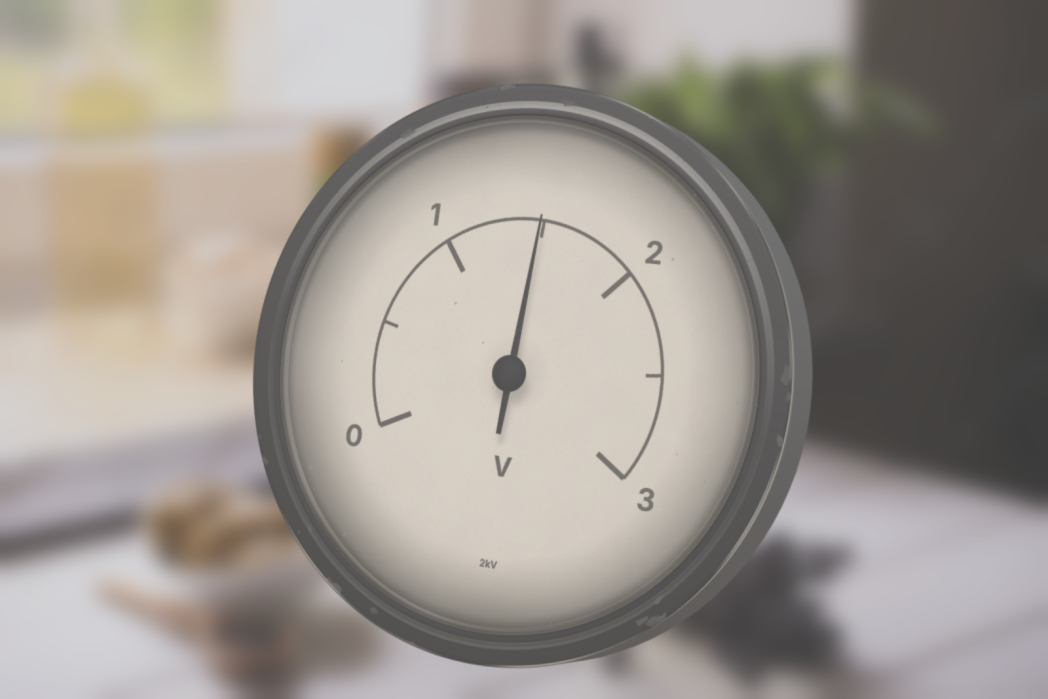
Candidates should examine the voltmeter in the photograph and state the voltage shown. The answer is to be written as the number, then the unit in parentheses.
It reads 1.5 (V)
